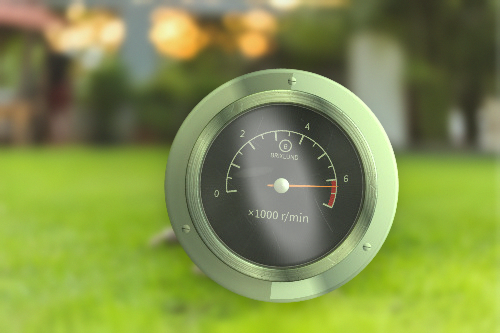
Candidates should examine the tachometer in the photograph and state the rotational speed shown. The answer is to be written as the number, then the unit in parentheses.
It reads 6250 (rpm)
